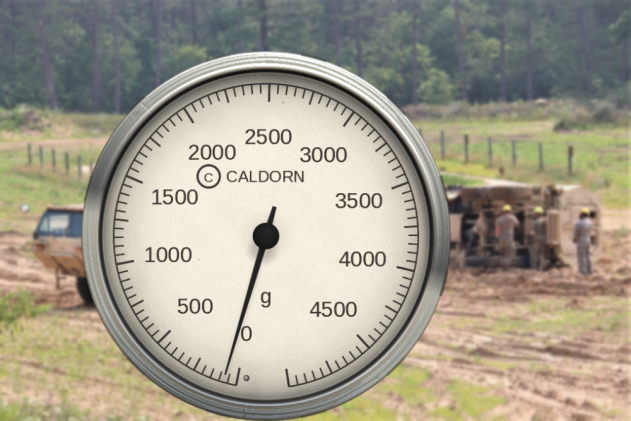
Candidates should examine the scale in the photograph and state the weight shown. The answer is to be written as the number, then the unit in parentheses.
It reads 75 (g)
